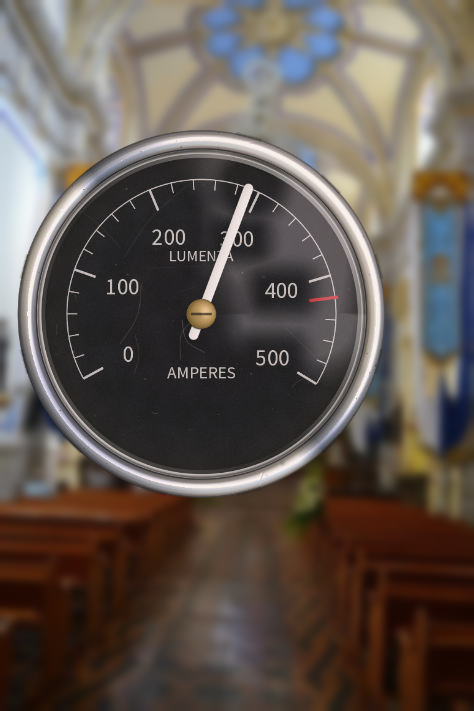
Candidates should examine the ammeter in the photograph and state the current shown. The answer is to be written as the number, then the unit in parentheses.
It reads 290 (A)
